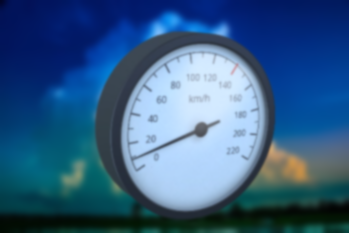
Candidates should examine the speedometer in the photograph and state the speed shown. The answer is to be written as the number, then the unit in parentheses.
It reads 10 (km/h)
